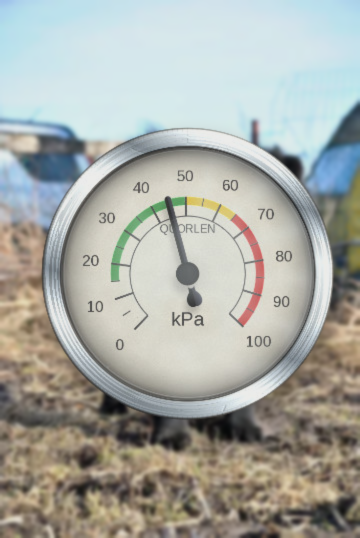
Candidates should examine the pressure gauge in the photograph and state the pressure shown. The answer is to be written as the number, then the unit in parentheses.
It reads 45 (kPa)
